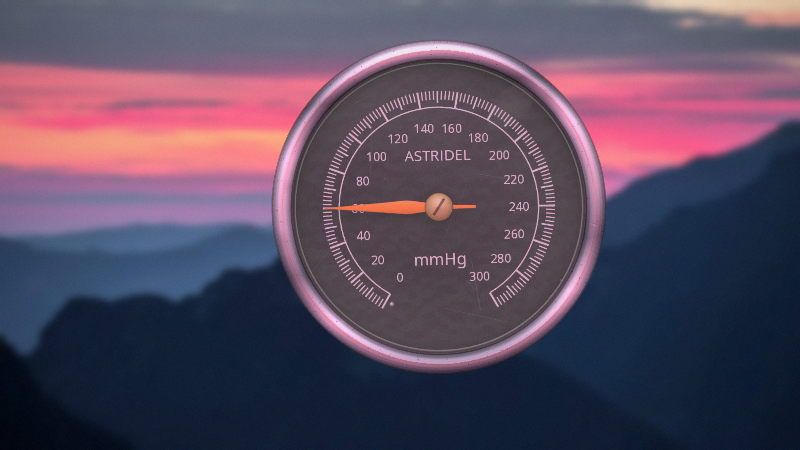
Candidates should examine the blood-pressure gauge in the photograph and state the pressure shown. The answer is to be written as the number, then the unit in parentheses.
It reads 60 (mmHg)
